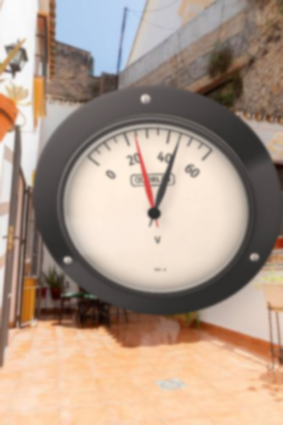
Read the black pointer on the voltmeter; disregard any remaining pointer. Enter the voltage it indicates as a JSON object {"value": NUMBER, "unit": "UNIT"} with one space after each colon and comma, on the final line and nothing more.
{"value": 45, "unit": "V"}
